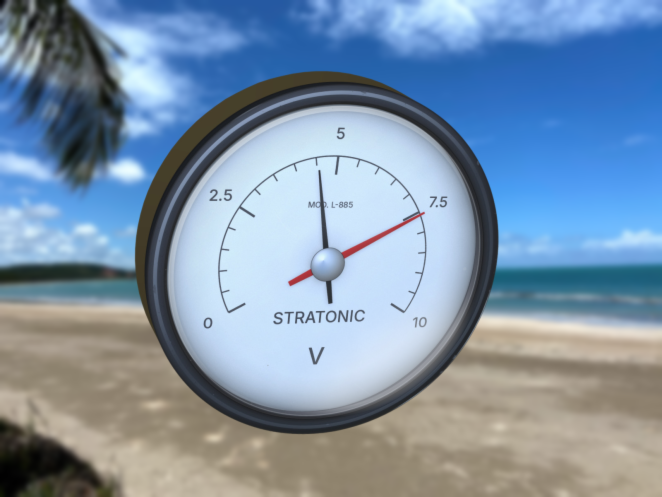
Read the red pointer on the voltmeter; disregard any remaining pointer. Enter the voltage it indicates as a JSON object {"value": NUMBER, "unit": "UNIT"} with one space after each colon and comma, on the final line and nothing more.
{"value": 7.5, "unit": "V"}
